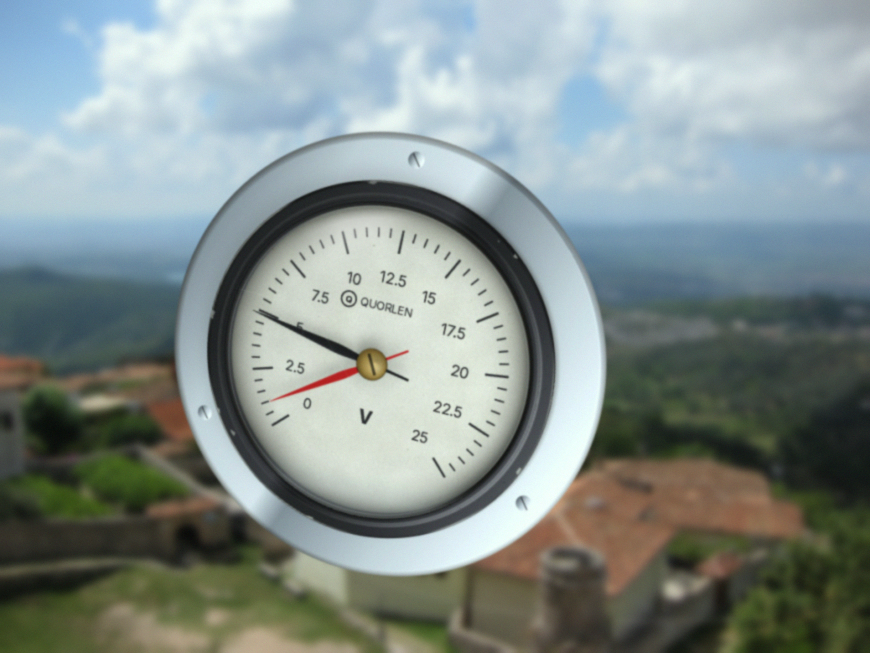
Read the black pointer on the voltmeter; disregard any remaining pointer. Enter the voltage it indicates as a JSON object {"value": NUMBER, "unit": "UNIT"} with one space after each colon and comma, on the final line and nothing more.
{"value": 5, "unit": "V"}
